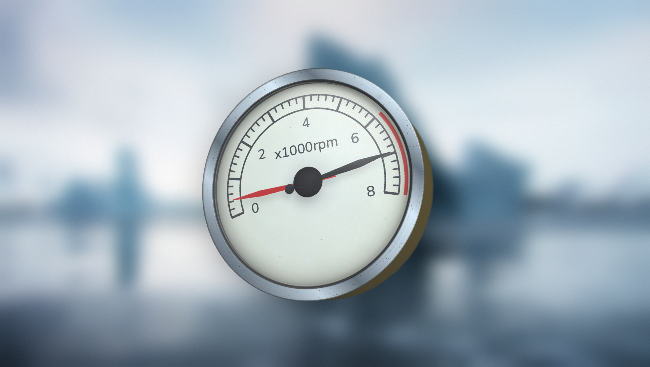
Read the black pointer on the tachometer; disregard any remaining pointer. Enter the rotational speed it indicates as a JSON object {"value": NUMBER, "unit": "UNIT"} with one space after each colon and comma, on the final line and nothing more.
{"value": 7000, "unit": "rpm"}
